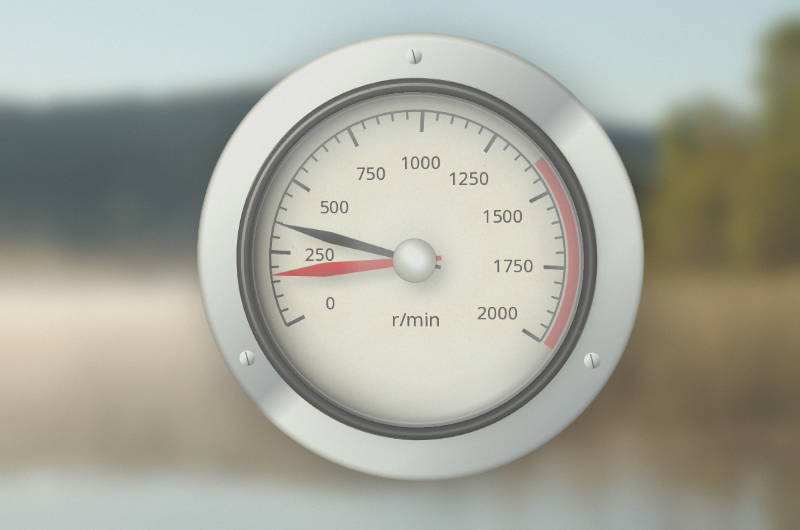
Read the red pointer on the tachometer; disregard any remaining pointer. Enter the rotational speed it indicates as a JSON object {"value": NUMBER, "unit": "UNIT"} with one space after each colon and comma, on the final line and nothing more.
{"value": 175, "unit": "rpm"}
